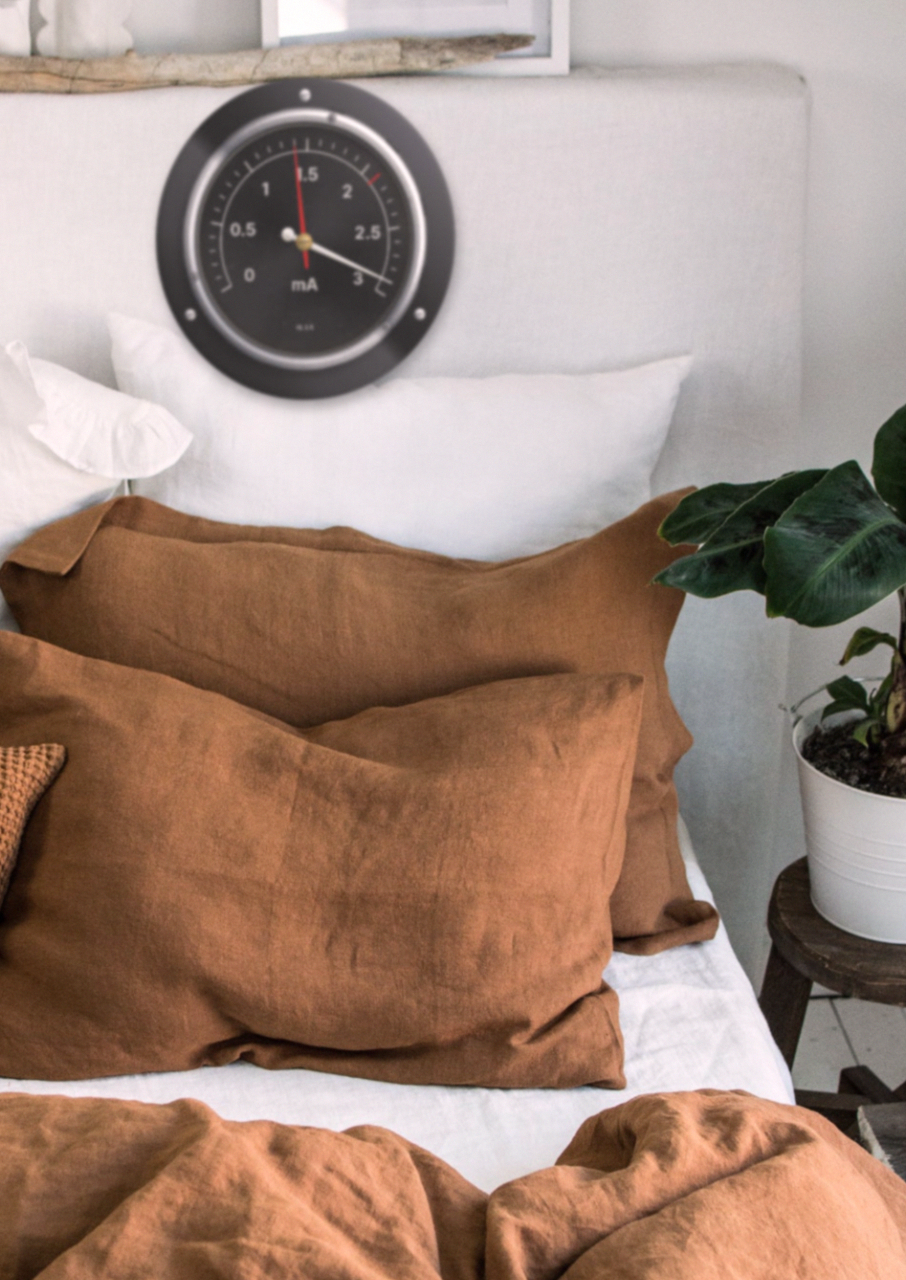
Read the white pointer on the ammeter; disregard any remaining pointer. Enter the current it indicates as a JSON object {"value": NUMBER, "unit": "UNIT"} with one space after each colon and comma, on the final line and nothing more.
{"value": 2.9, "unit": "mA"}
